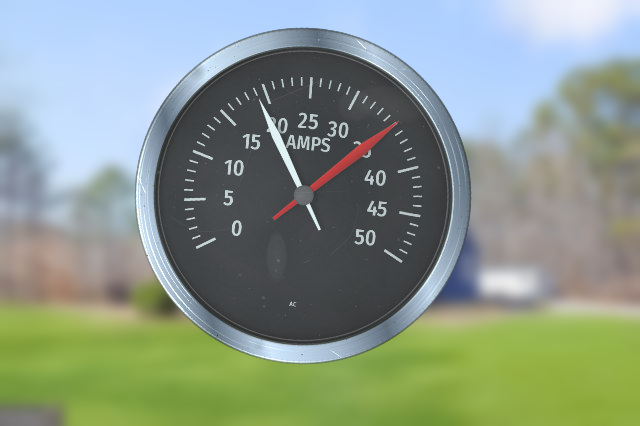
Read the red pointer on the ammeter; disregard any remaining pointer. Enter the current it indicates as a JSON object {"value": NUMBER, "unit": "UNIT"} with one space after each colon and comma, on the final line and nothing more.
{"value": 35, "unit": "A"}
